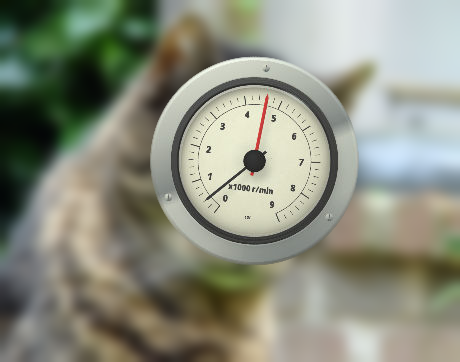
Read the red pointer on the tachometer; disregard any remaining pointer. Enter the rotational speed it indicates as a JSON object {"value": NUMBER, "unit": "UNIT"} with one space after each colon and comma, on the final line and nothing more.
{"value": 4600, "unit": "rpm"}
